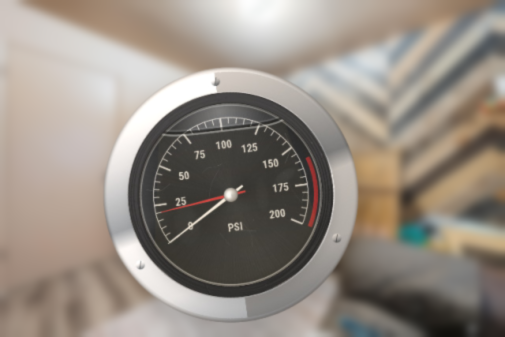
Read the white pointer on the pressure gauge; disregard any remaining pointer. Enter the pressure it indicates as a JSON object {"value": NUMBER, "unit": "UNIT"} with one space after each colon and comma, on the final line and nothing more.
{"value": 0, "unit": "psi"}
